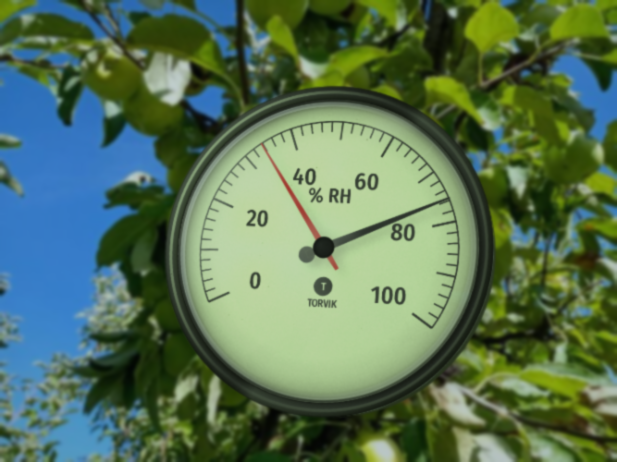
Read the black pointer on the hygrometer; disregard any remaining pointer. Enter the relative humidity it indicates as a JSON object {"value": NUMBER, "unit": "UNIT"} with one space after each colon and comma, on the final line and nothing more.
{"value": 76, "unit": "%"}
